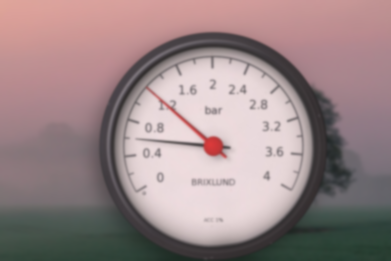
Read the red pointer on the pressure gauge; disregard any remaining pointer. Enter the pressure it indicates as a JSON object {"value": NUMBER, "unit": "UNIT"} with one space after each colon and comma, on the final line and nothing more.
{"value": 1.2, "unit": "bar"}
